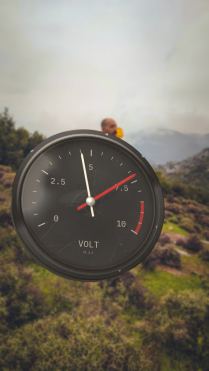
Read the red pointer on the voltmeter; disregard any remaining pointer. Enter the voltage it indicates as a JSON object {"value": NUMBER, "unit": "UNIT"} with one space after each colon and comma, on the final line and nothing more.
{"value": 7.25, "unit": "V"}
